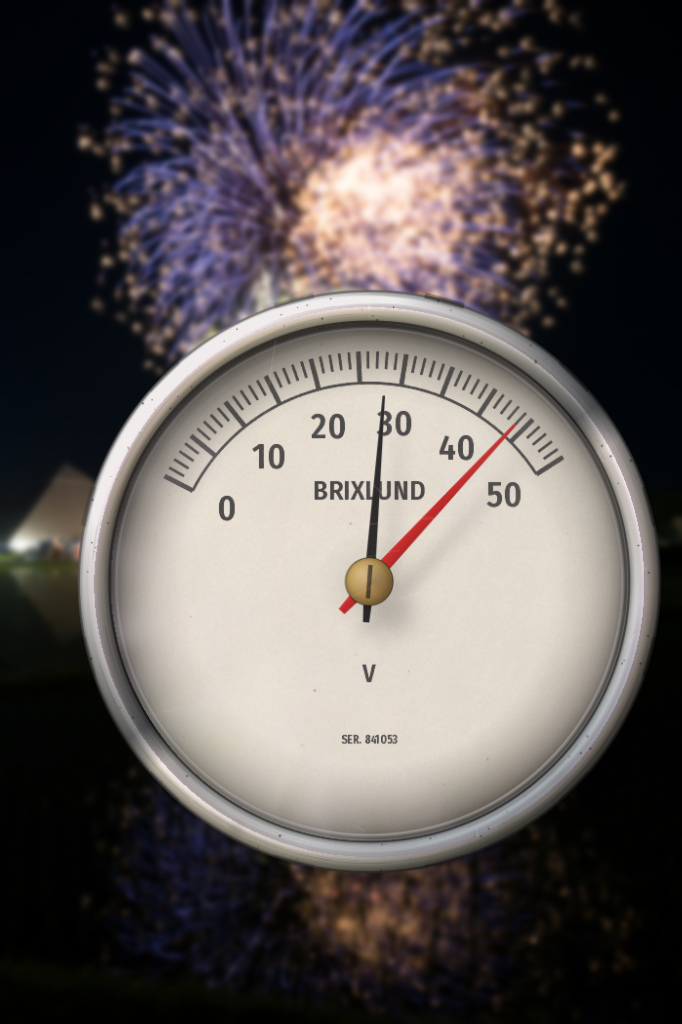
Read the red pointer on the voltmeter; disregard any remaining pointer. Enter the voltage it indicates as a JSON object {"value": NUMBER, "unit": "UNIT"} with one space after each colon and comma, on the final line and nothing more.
{"value": 44, "unit": "V"}
